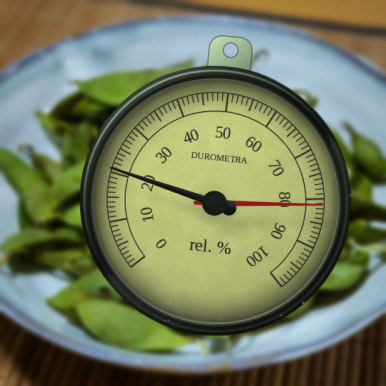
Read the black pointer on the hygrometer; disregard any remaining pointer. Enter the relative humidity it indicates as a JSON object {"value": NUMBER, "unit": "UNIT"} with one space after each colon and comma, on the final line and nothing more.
{"value": 21, "unit": "%"}
